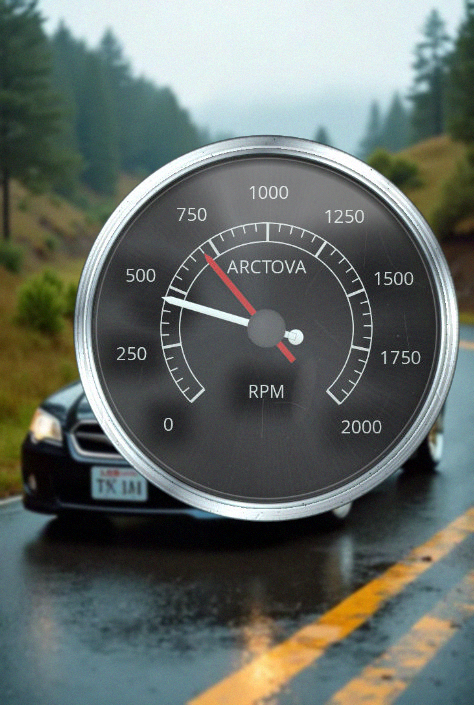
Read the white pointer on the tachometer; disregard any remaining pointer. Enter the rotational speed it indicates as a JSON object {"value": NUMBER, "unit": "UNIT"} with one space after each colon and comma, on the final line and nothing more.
{"value": 450, "unit": "rpm"}
